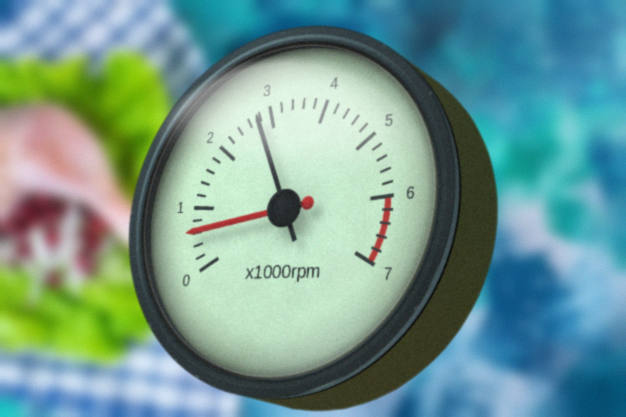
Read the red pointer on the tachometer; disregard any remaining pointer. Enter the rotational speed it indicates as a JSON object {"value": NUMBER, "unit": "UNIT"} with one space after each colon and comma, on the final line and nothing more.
{"value": 600, "unit": "rpm"}
